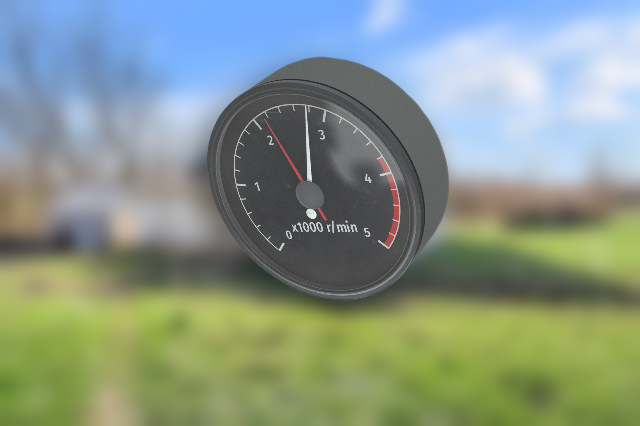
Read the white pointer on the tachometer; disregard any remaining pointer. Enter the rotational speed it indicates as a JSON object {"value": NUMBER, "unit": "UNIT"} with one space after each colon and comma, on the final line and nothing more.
{"value": 2800, "unit": "rpm"}
